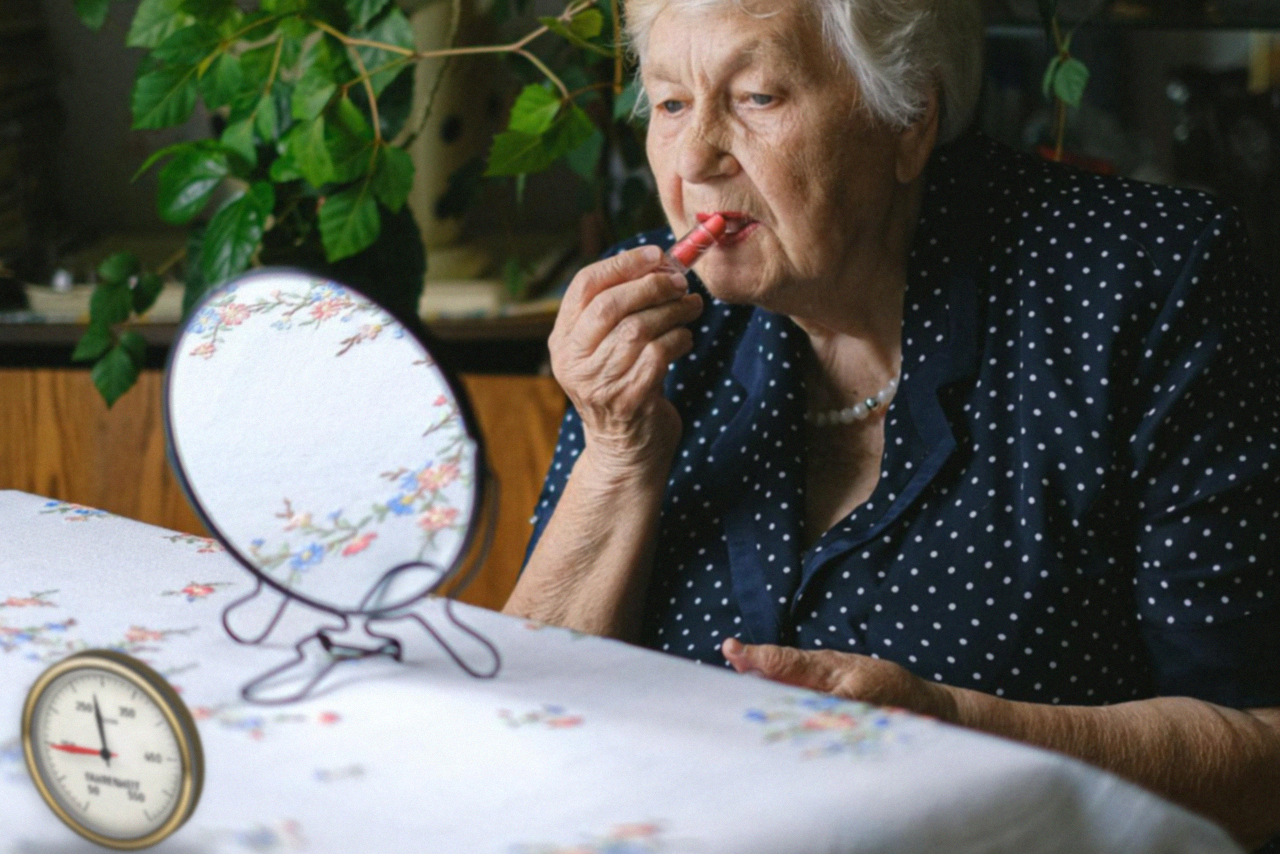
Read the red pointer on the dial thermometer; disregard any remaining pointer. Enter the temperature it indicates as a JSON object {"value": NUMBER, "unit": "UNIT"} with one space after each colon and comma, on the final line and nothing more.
{"value": 150, "unit": "°F"}
